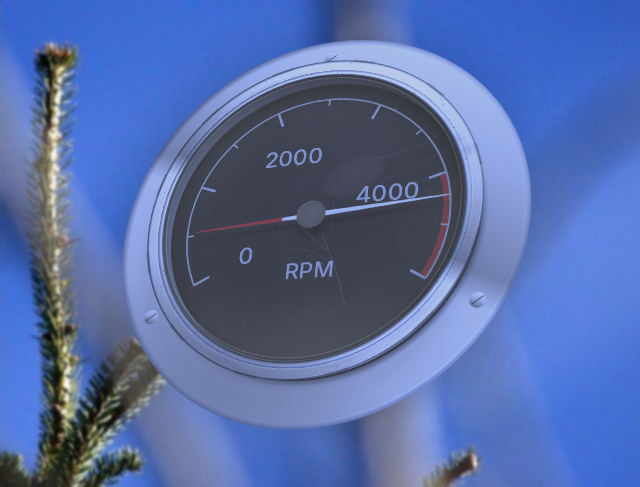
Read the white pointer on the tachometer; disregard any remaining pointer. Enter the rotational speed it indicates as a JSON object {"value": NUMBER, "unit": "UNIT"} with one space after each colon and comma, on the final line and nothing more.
{"value": 4250, "unit": "rpm"}
